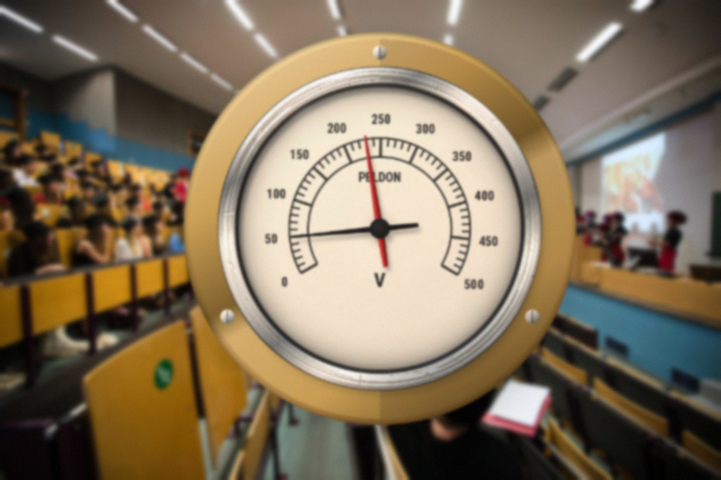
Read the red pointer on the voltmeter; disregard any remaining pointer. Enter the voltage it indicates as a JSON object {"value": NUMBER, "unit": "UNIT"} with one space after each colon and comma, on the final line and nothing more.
{"value": 230, "unit": "V"}
